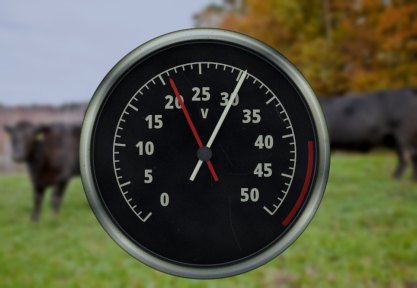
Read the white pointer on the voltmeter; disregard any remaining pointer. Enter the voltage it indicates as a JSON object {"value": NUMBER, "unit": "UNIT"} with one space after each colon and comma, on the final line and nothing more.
{"value": 30.5, "unit": "V"}
